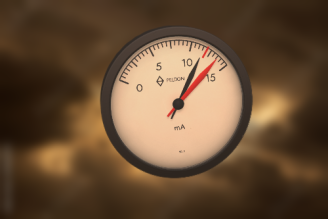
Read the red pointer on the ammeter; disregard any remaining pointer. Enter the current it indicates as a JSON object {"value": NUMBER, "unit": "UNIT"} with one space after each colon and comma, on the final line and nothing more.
{"value": 13.5, "unit": "mA"}
